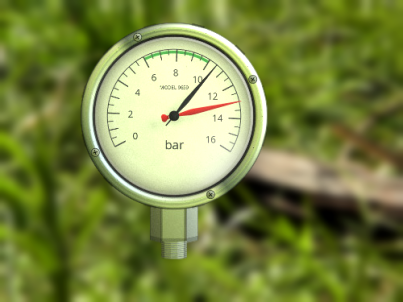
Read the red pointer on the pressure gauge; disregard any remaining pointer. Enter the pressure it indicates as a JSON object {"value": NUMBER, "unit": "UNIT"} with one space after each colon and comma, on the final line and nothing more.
{"value": 13, "unit": "bar"}
